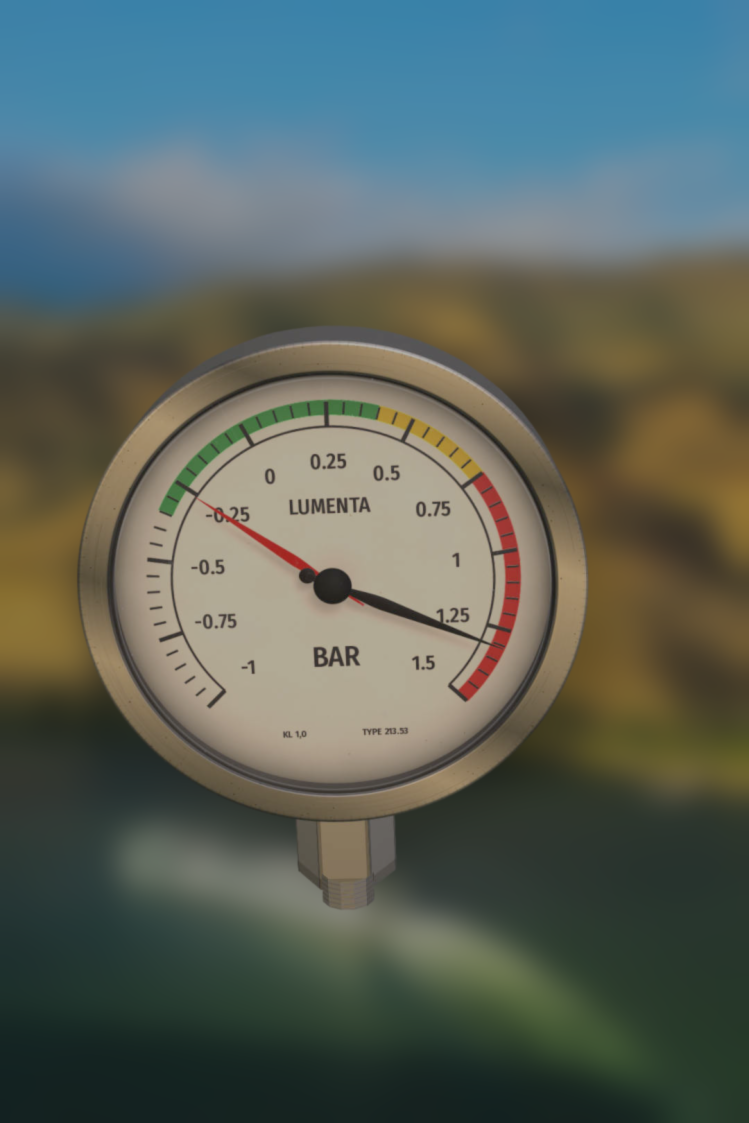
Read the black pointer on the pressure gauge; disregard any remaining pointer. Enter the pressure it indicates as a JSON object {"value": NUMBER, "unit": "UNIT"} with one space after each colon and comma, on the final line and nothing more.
{"value": 1.3, "unit": "bar"}
